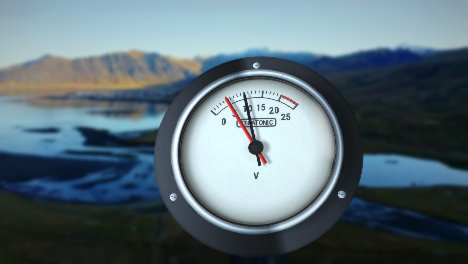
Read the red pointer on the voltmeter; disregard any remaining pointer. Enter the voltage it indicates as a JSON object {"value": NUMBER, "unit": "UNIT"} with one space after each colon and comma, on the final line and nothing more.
{"value": 5, "unit": "V"}
